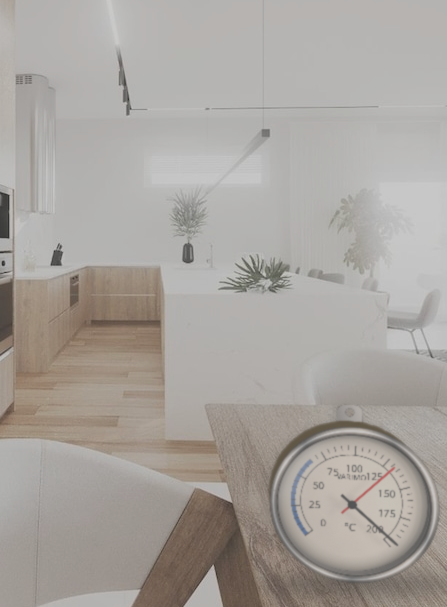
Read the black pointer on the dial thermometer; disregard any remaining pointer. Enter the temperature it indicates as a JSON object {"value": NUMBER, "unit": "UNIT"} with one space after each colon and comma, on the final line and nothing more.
{"value": 195, "unit": "°C"}
